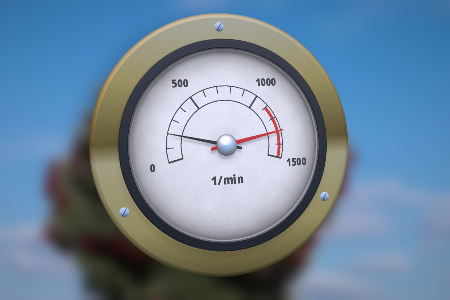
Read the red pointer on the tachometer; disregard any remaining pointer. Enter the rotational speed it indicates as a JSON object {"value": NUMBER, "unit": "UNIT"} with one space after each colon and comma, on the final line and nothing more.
{"value": 1300, "unit": "rpm"}
